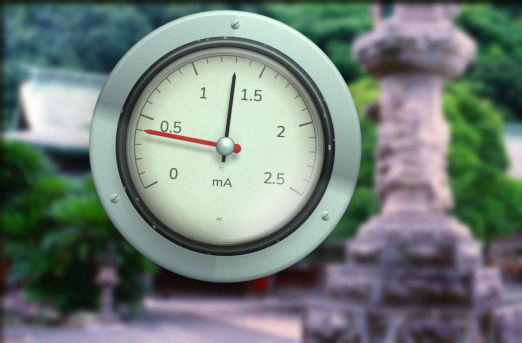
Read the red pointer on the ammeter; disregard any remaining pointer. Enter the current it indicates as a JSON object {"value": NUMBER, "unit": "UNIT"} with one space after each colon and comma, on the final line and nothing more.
{"value": 0.4, "unit": "mA"}
